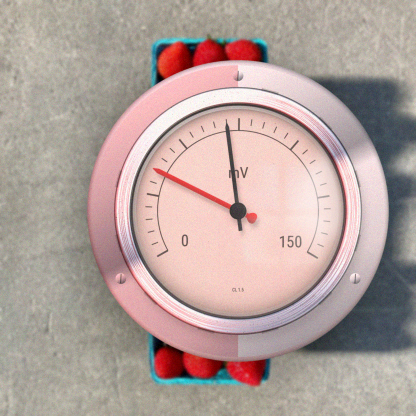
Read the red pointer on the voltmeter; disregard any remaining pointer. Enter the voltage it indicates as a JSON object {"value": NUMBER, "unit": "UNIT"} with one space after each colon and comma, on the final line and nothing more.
{"value": 35, "unit": "mV"}
